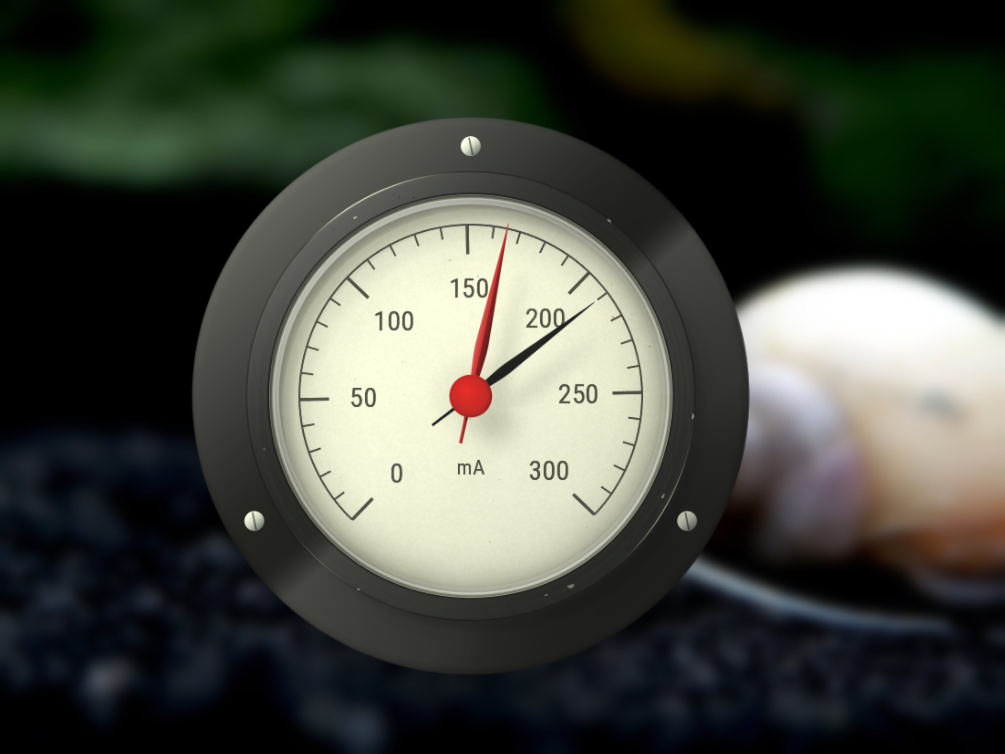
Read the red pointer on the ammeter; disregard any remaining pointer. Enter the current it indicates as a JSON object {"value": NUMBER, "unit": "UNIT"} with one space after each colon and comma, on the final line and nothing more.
{"value": 165, "unit": "mA"}
